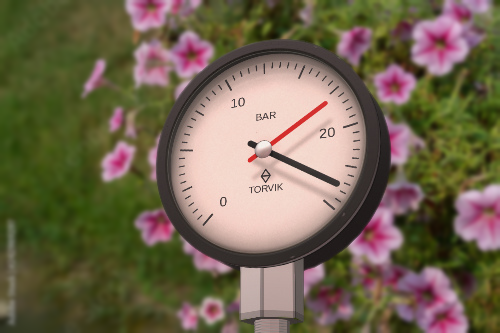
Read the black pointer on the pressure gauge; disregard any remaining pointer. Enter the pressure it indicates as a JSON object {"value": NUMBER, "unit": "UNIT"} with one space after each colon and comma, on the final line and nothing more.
{"value": 23.75, "unit": "bar"}
